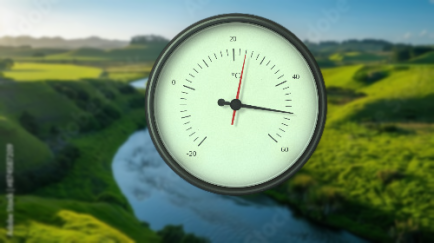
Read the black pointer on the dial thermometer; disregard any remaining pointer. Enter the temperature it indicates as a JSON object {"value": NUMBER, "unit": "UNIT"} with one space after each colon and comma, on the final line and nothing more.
{"value": 50, "unit": "°C"}
